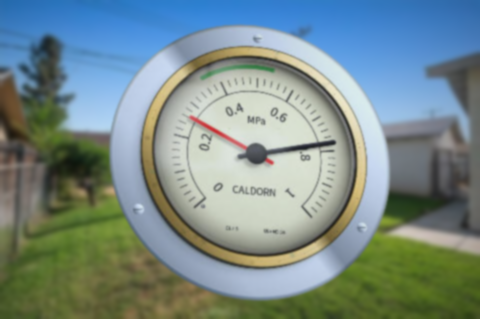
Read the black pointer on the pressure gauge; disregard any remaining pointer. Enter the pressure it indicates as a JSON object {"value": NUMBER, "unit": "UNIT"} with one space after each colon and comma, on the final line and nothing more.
{"value": 0.78, "unit": "MPa"}
